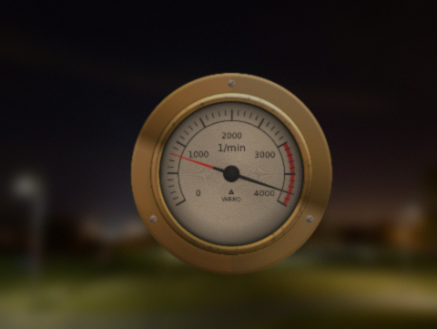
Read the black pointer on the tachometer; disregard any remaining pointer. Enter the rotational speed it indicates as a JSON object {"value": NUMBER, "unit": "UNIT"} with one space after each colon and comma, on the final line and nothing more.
{"value": 3800, "unit": "rpm"}
